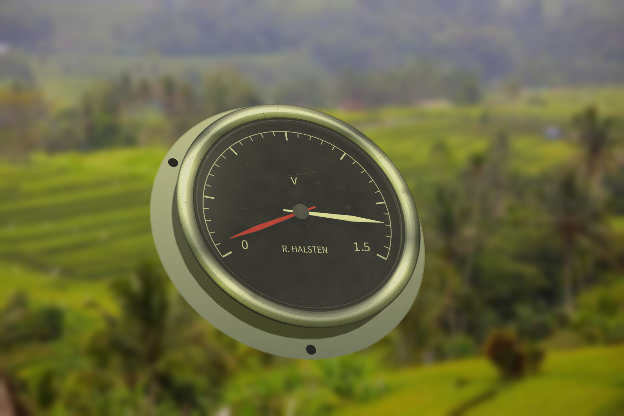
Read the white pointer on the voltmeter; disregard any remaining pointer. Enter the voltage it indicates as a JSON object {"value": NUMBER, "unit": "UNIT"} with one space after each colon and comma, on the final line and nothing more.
{"value": 1.35, "unit": "V"}
